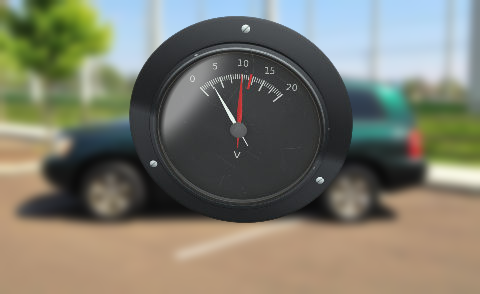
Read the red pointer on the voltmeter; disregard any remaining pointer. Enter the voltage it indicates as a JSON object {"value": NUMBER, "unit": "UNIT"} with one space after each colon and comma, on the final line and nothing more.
{"value": 10, "unit": "V"}
